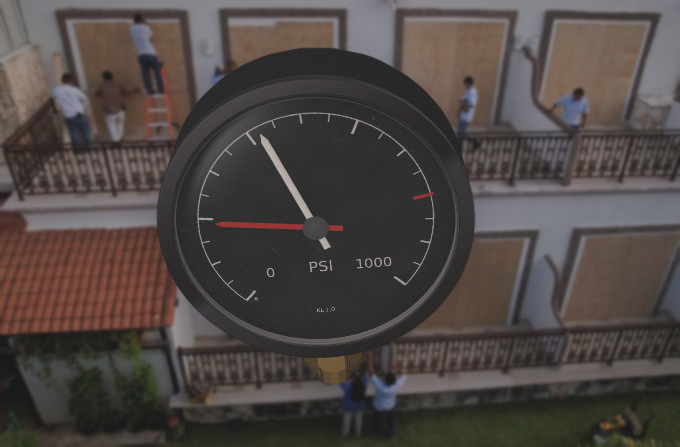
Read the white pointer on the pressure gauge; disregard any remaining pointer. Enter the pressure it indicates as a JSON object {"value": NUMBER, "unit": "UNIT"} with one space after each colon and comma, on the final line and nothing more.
{"value": 425, "unit": "psi"}
